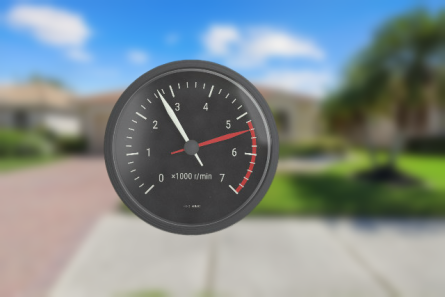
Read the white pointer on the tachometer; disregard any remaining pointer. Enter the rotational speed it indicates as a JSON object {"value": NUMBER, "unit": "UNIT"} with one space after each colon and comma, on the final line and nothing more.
{"value": 2700, "unit": "rpm"}
